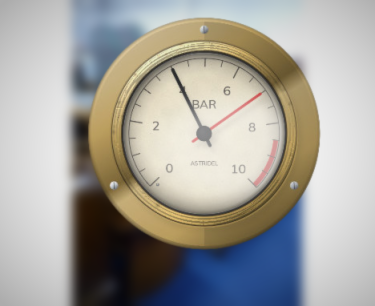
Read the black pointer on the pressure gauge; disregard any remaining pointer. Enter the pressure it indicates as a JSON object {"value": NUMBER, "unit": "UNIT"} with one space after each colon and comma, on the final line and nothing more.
{"value": 4, "unit": "bar"}
